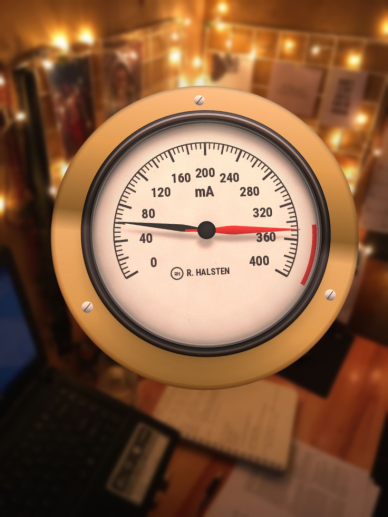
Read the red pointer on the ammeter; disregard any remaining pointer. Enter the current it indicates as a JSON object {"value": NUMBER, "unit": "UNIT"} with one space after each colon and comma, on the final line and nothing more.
{"value": 350, "unit": "mA"}
